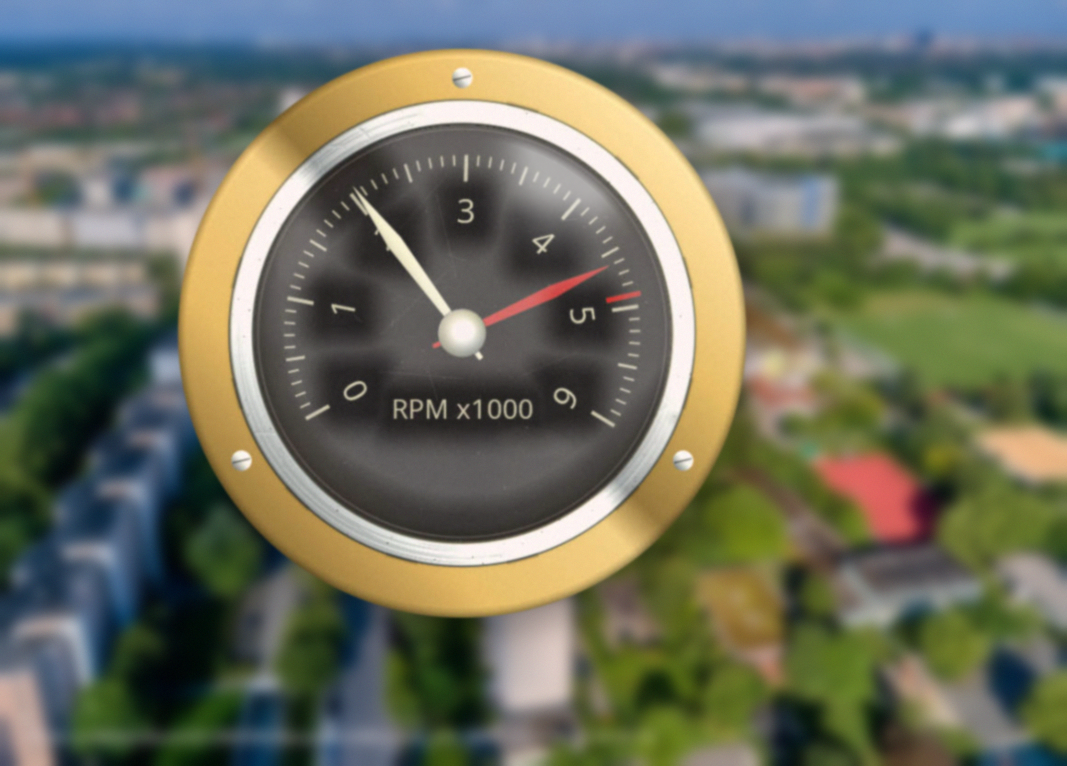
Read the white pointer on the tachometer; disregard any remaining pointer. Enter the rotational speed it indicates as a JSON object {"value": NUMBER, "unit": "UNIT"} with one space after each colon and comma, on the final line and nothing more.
{"value": 2050, "unit": "rpm"}
